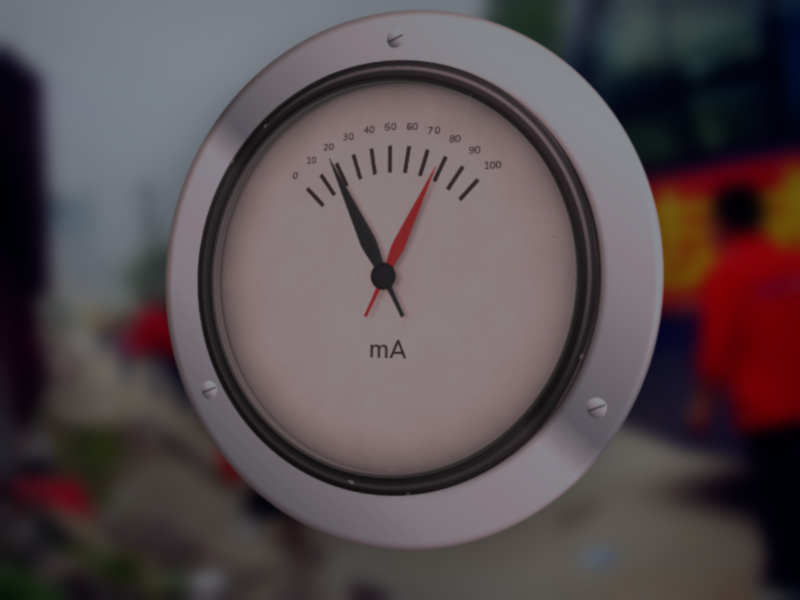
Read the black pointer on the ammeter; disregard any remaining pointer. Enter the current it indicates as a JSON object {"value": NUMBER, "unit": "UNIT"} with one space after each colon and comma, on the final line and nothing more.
{"value": 20, "unit": "mA"}
